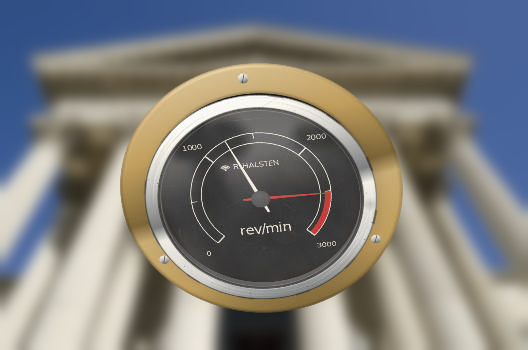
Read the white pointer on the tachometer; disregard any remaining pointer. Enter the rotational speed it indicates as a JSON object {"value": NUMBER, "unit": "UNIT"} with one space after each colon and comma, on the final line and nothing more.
{"value": 1250, "unit": "rpm"}
